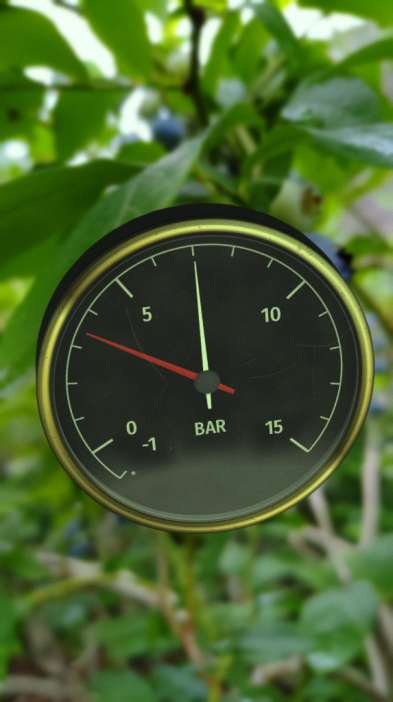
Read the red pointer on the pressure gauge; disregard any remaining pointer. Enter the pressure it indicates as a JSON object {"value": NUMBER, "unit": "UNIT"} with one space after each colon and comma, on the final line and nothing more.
{"value": 3.5, "unit": "bar"}
